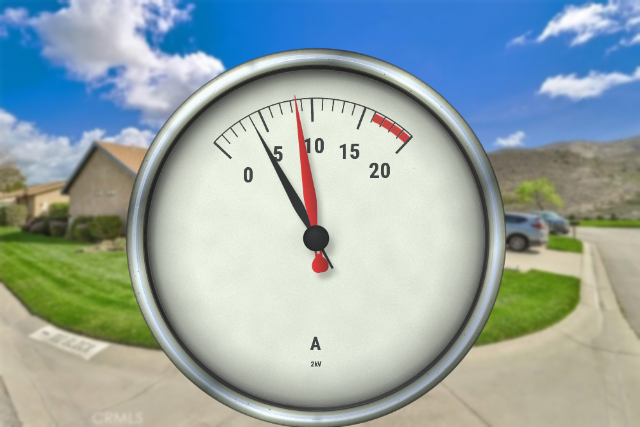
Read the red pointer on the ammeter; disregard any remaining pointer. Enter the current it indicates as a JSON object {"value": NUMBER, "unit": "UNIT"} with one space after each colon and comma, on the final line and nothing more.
{"value": 8.5, "unit": "A"}
